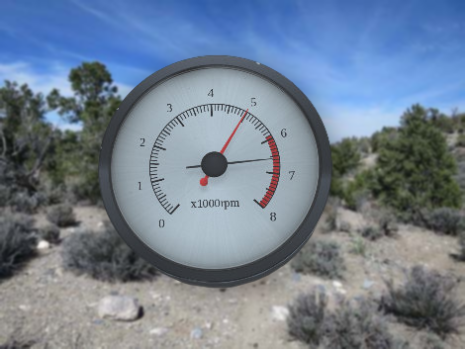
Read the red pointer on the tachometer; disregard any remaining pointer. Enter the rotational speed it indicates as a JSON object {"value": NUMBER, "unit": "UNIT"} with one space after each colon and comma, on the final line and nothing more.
{"value": 5000, "unit": "rpm"}
